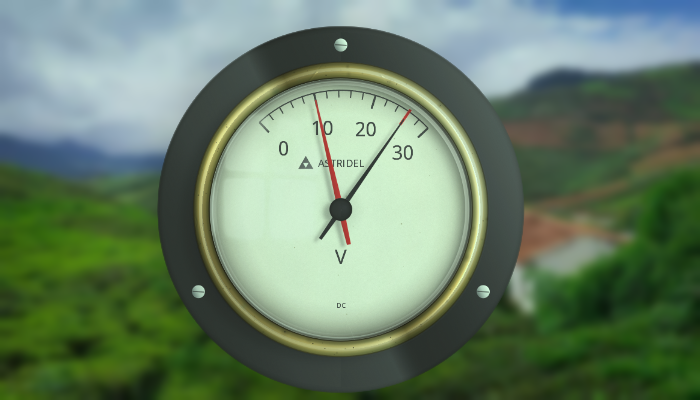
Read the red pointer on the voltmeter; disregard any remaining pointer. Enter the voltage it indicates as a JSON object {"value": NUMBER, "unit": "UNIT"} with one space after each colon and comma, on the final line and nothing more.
{"value": 10, "unit": "V"}
